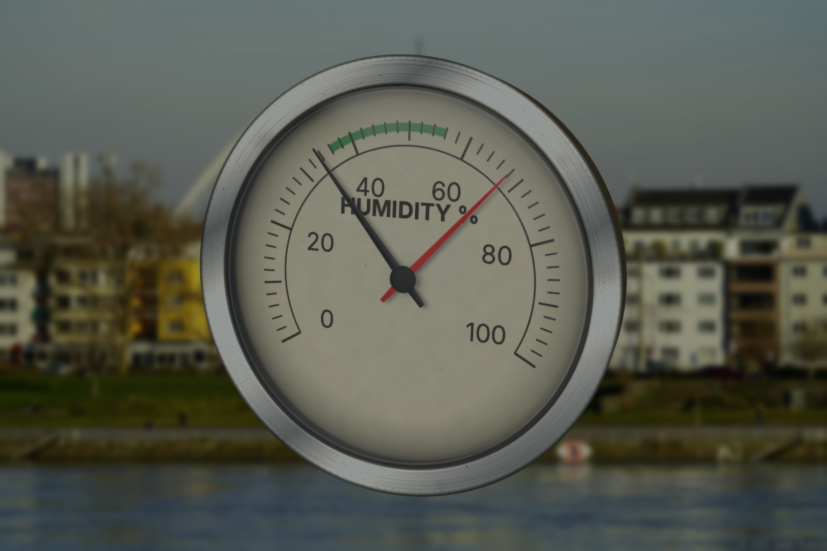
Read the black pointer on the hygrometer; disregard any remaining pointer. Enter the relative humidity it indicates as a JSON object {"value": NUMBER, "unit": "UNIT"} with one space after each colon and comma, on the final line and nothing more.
{"value": 34, "unit": "%"}
